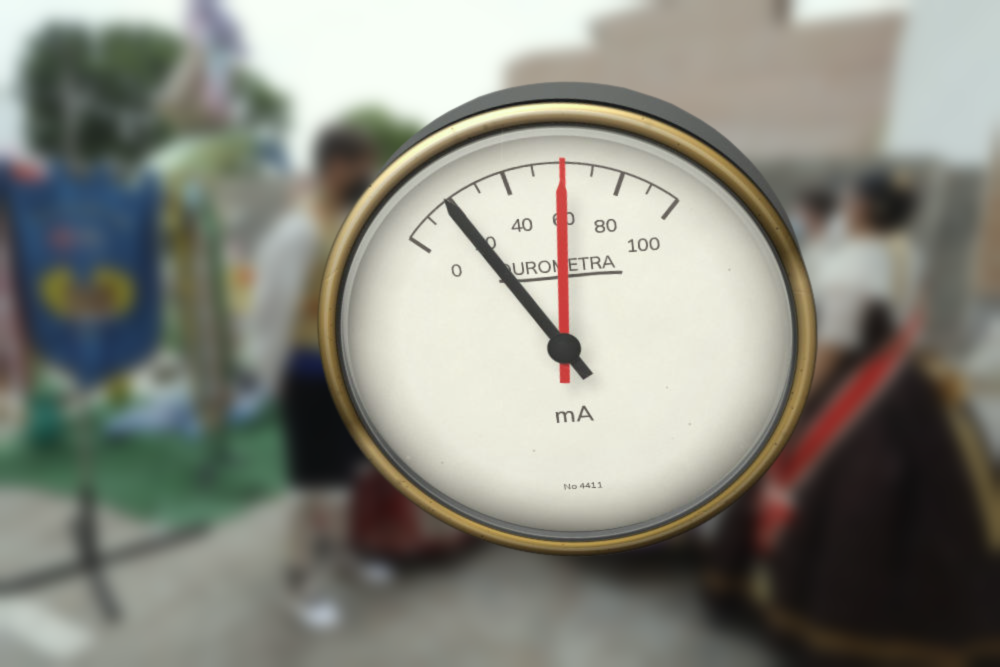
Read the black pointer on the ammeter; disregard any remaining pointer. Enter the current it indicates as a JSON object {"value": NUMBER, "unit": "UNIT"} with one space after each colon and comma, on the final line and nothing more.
{"value": 20, "unit": "mA"}
